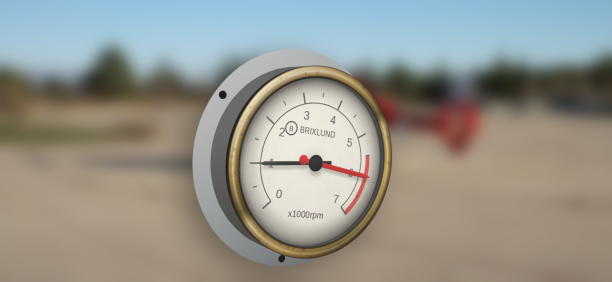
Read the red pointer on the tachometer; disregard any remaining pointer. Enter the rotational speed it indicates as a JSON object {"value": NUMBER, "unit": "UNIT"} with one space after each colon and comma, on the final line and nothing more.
{"value": 6000, "unit": "rpm"}
